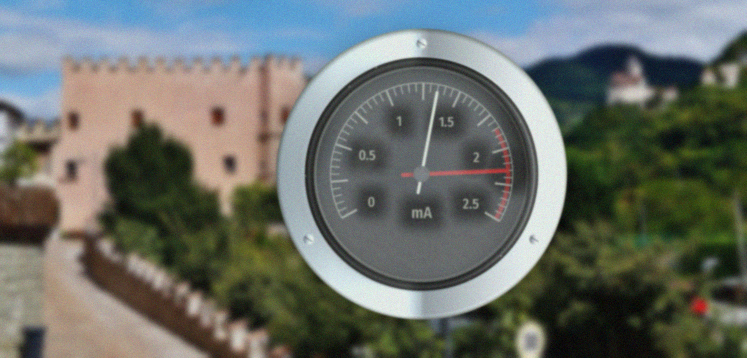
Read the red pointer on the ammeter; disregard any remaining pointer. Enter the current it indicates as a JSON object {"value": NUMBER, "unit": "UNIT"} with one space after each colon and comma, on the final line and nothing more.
{"value": 2.15, "unit": "mA"}
